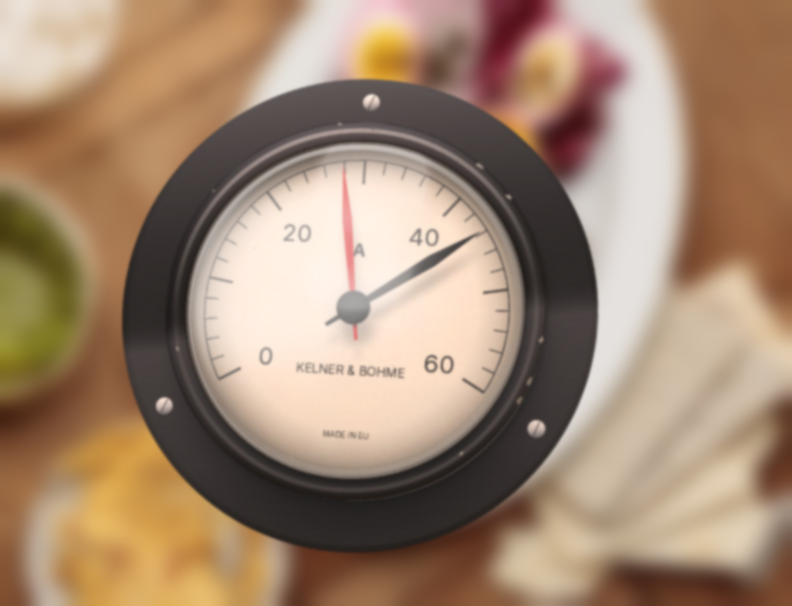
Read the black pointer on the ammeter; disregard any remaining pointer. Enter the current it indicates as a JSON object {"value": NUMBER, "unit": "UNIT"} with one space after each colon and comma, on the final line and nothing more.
{"value": 44, "unit": "A"}
